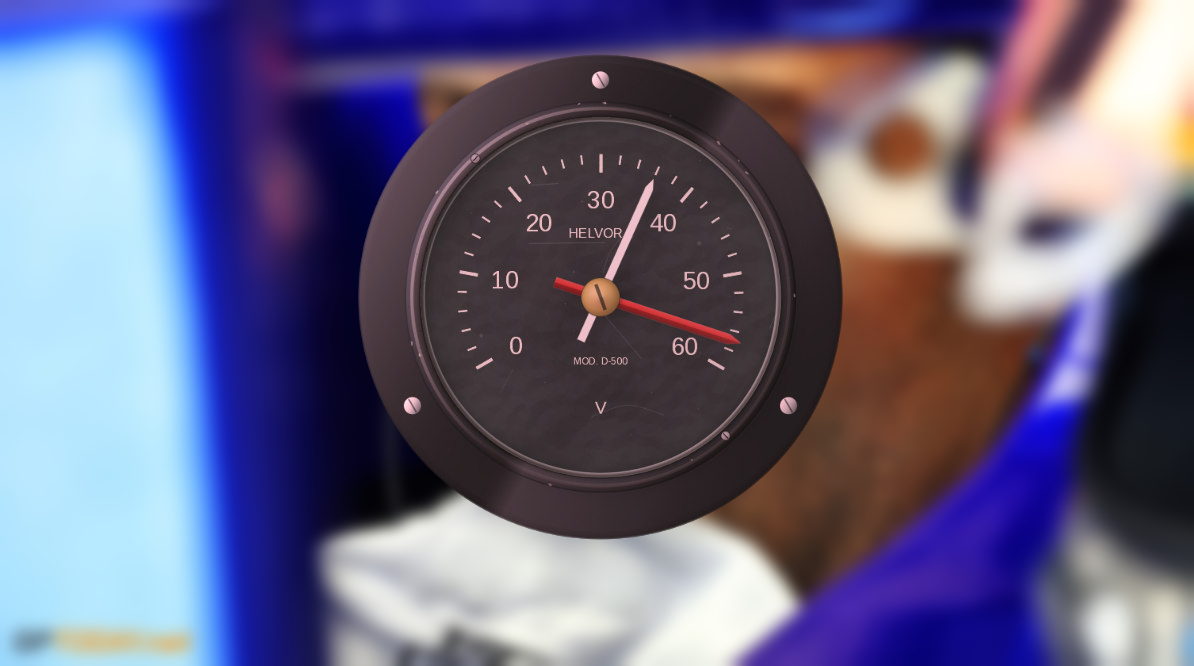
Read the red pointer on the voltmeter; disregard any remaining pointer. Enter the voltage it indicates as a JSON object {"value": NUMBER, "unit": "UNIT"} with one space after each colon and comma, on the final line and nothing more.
{"value": 57, "unit": "V"}
